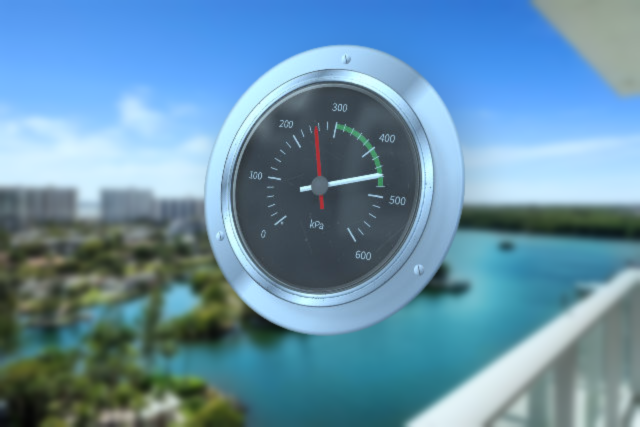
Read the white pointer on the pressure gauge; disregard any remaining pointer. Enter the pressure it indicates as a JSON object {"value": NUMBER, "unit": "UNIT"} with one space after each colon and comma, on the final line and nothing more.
{"value": 460, "unit": "kPa"}
